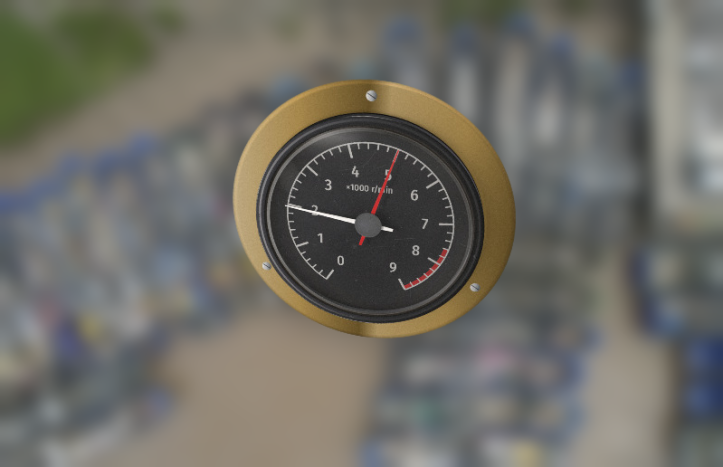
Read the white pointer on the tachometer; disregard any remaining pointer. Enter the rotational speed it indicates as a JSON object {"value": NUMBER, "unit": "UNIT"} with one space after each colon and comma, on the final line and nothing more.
{"value": 2000, "unit": "rpm"}
